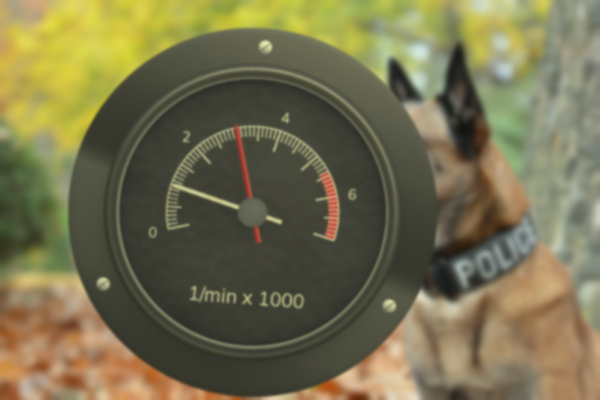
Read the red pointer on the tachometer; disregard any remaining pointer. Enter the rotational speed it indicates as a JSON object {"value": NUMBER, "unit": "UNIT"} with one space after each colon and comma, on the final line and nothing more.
{"value": 3000, "unit": "rpm"}
